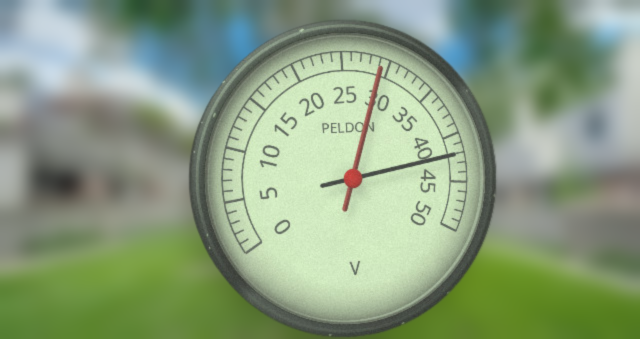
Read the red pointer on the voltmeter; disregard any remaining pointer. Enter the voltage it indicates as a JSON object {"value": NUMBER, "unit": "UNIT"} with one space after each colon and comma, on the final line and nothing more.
{"value": 29, "unit": "V"}
